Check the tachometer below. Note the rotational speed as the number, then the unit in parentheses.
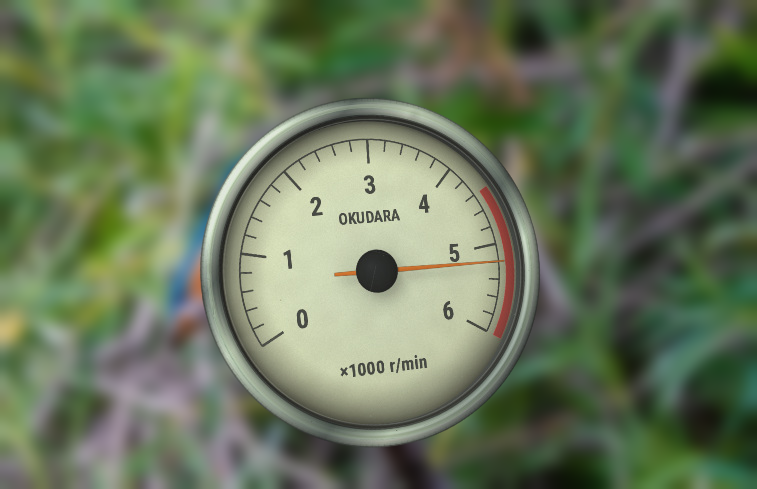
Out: 5200 (rpm)
